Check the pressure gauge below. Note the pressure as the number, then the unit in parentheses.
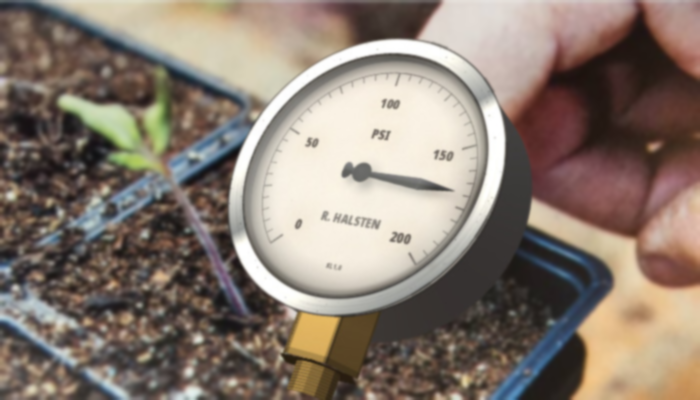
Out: 170 (psi)
